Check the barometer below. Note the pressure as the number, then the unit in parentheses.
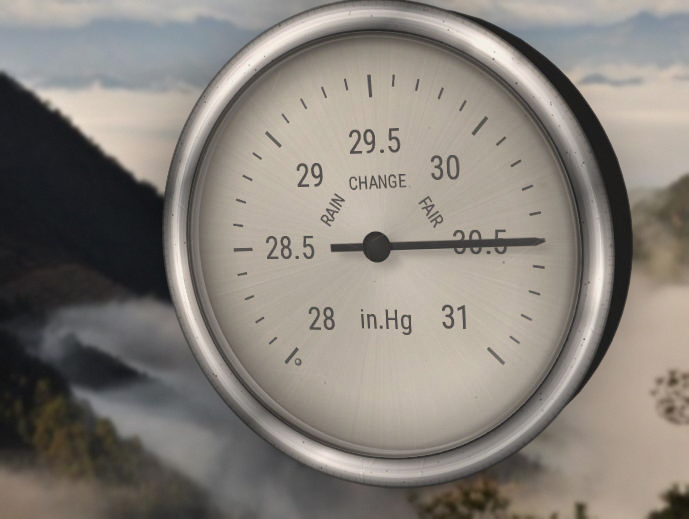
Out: 30.5 (inHg)
